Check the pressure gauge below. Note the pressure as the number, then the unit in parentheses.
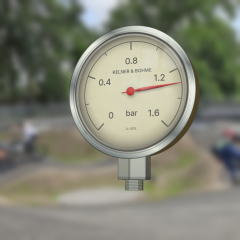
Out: 1.3 (bar)
